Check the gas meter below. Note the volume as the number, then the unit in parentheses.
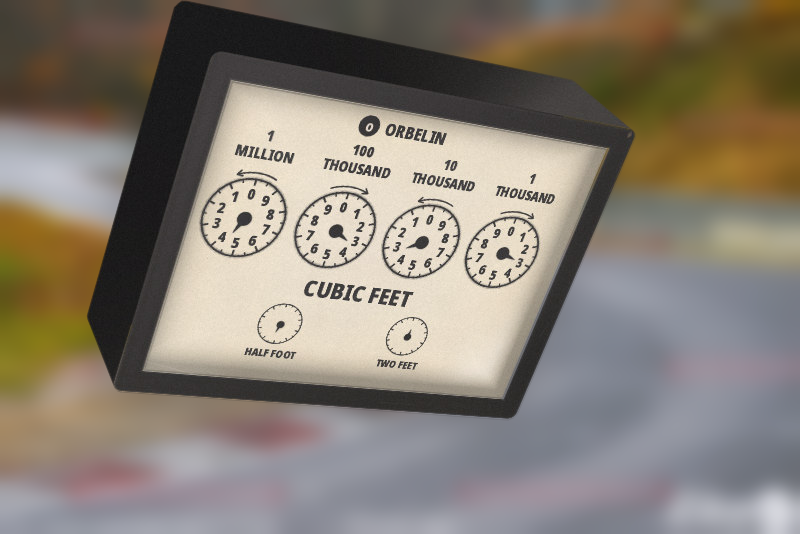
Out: 433300 (ft³)
